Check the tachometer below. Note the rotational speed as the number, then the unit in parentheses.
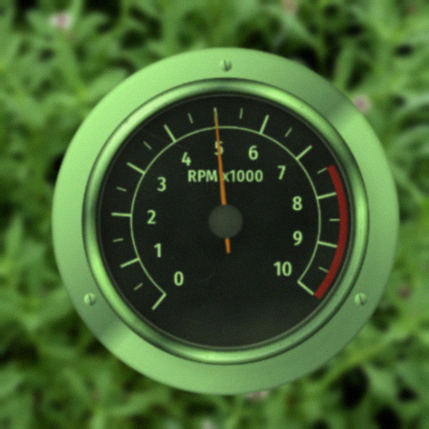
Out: 5000 (rpm)
